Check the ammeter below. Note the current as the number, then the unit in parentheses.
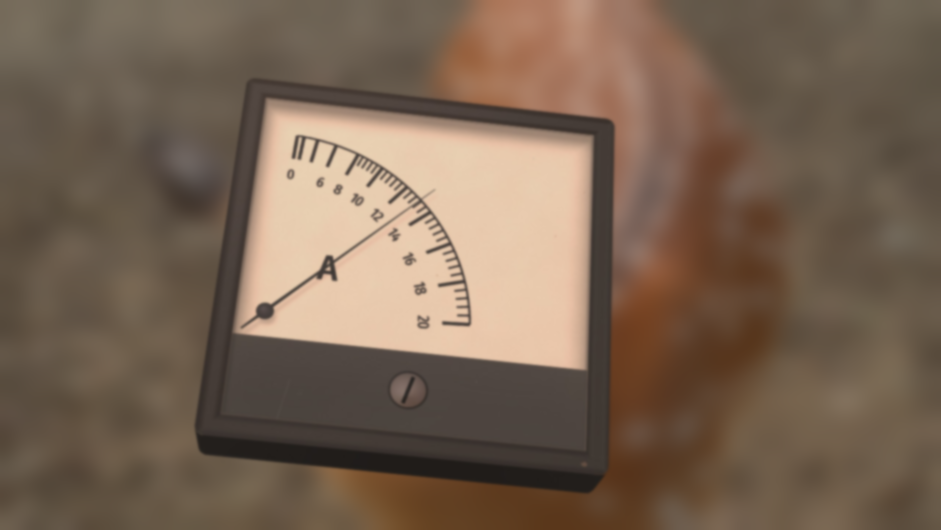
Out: 13.2 (A)
